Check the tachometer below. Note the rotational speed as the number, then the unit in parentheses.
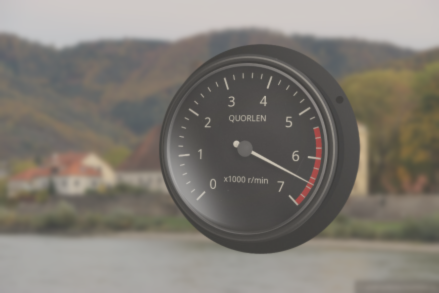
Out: 6500 (rpm)
